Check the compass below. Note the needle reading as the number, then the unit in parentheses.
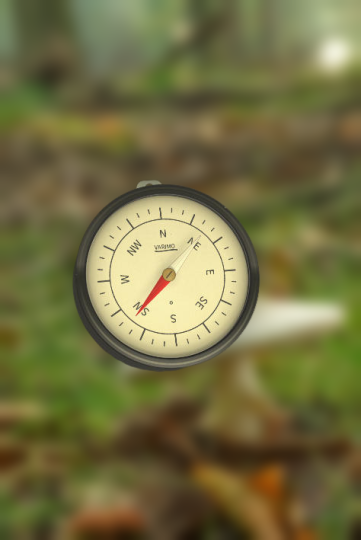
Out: 225 (°)
